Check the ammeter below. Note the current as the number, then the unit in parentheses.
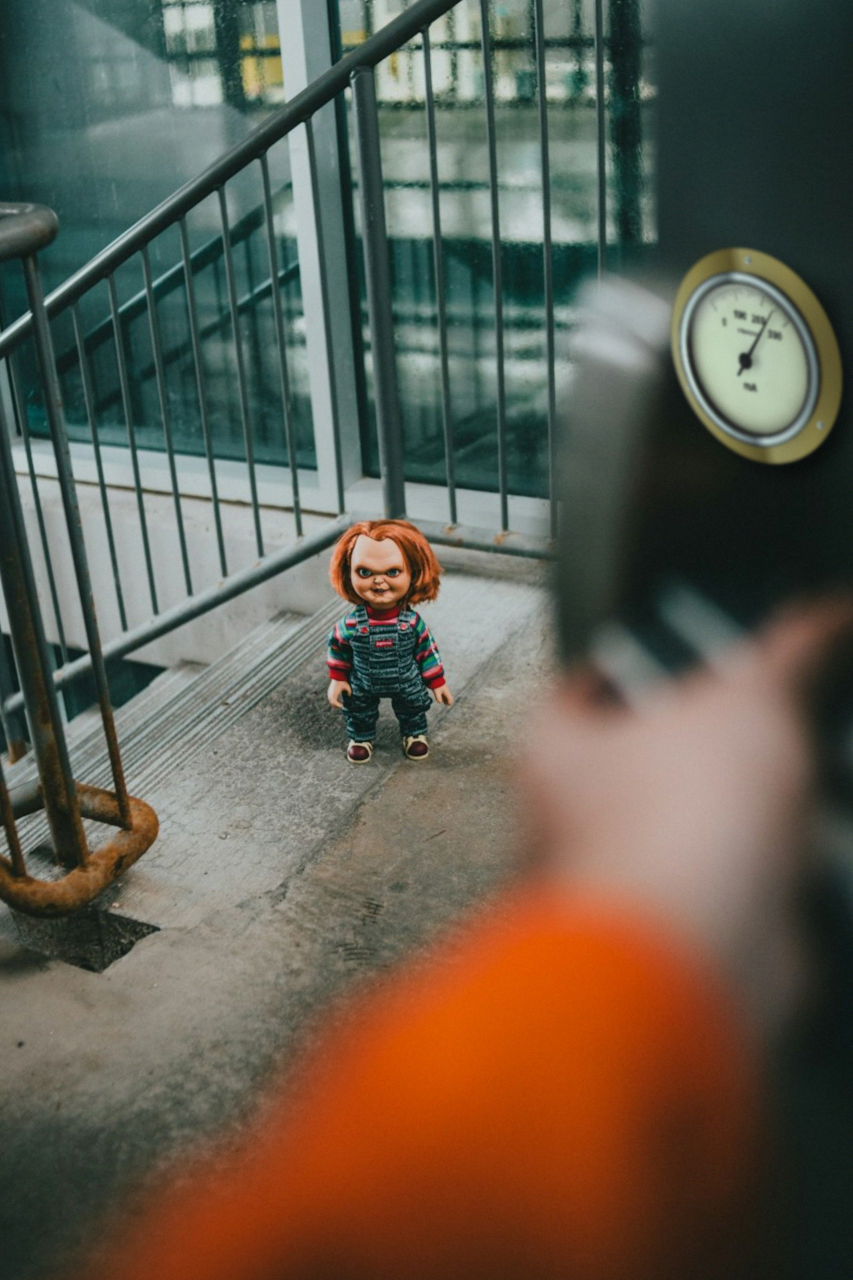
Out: 250 (mA)
